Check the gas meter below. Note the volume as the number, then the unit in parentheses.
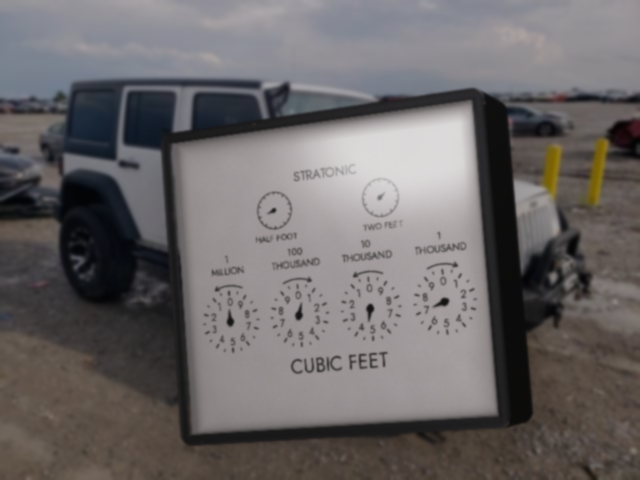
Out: 4700 (ft³)
